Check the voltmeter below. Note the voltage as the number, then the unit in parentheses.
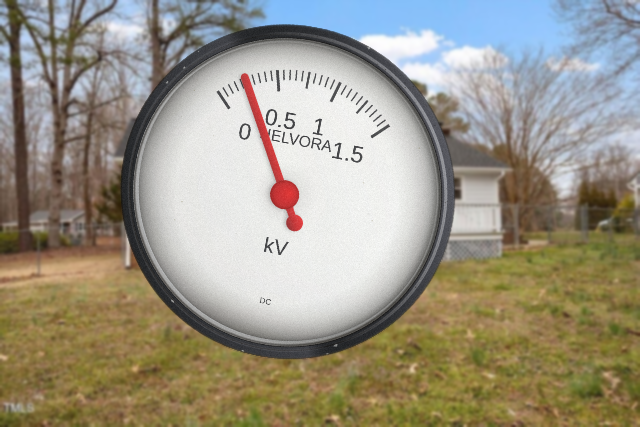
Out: 0.25 (kV)
